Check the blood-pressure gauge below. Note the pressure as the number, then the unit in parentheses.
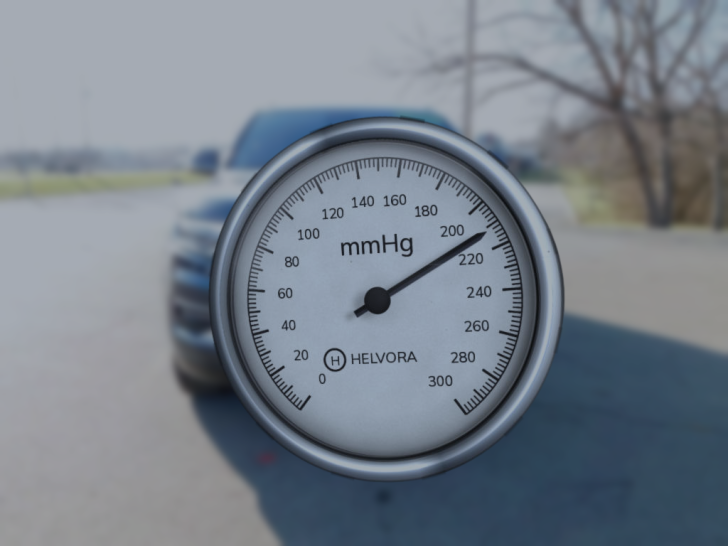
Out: 212 (mmHg)
